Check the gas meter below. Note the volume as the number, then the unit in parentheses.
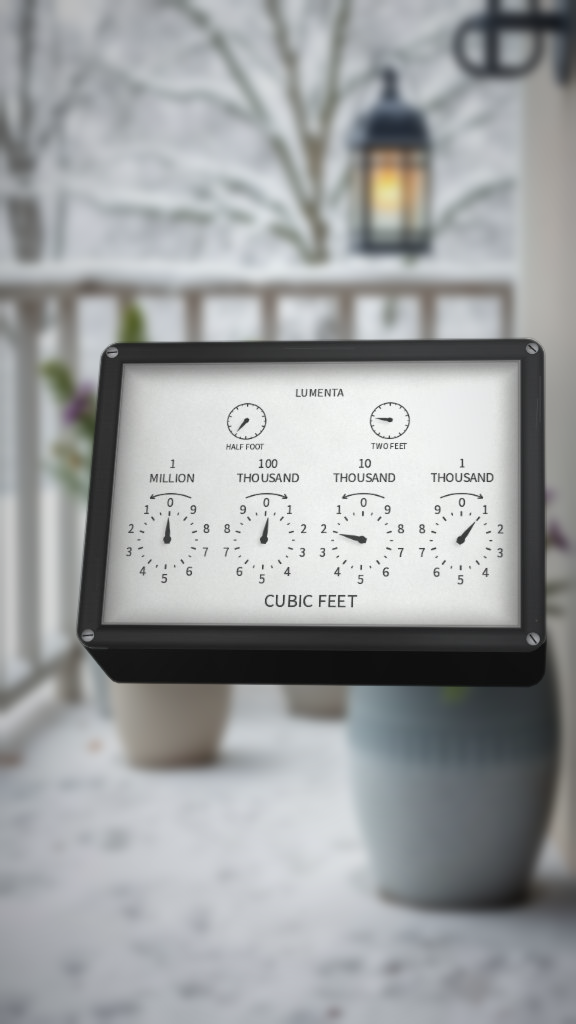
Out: 2100 (ft³)
